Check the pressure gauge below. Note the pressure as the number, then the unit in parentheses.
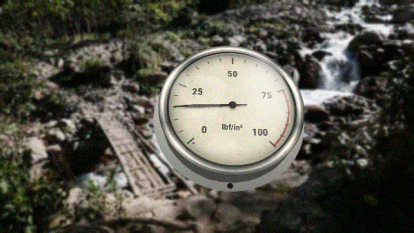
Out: 15 (psi)
